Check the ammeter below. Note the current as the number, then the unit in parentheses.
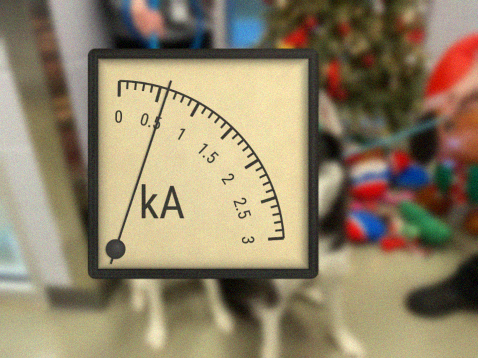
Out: 0.6 (kA)
